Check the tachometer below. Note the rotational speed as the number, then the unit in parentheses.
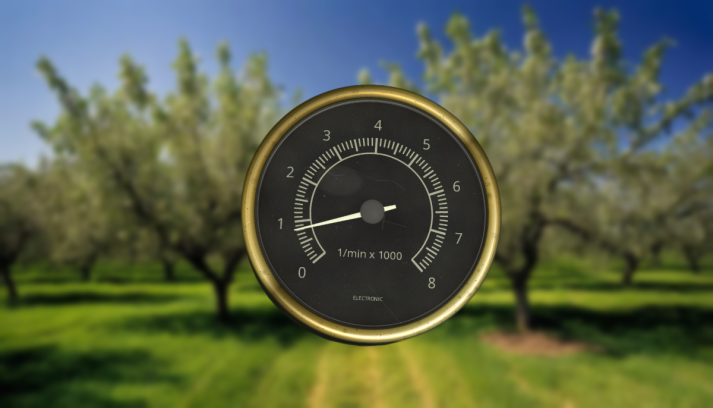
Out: 800 (rpm)
